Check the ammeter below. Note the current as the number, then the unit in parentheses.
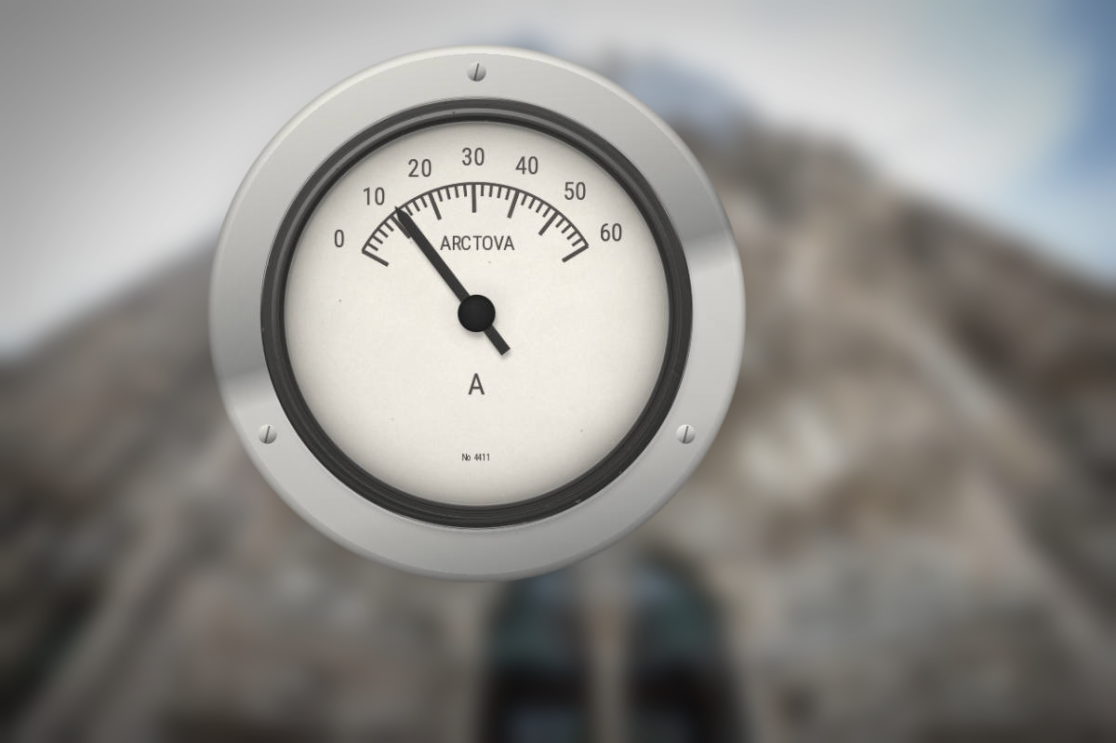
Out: 12 (A)
